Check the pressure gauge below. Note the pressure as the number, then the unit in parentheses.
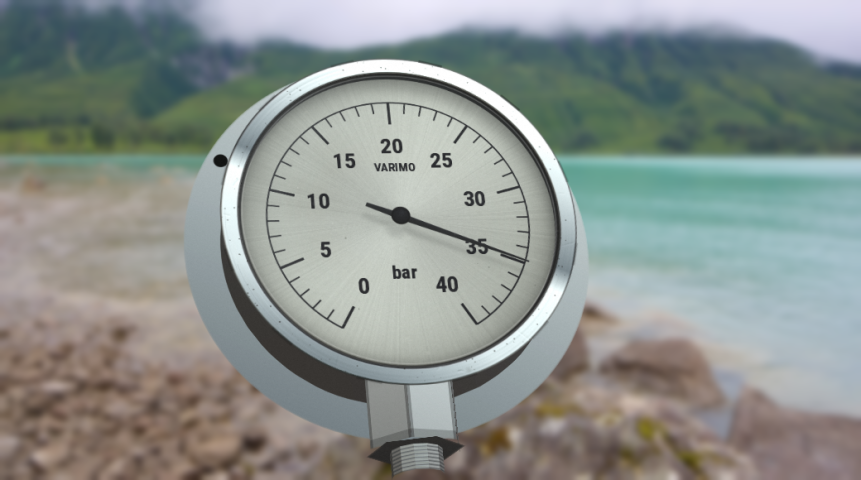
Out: 35 (bar)
